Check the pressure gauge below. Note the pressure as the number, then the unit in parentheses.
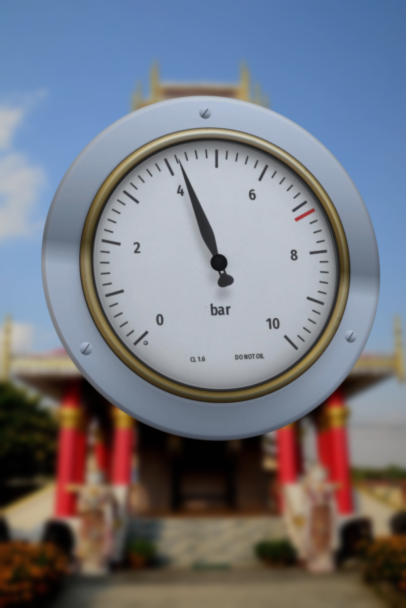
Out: 4.2 (bar)
